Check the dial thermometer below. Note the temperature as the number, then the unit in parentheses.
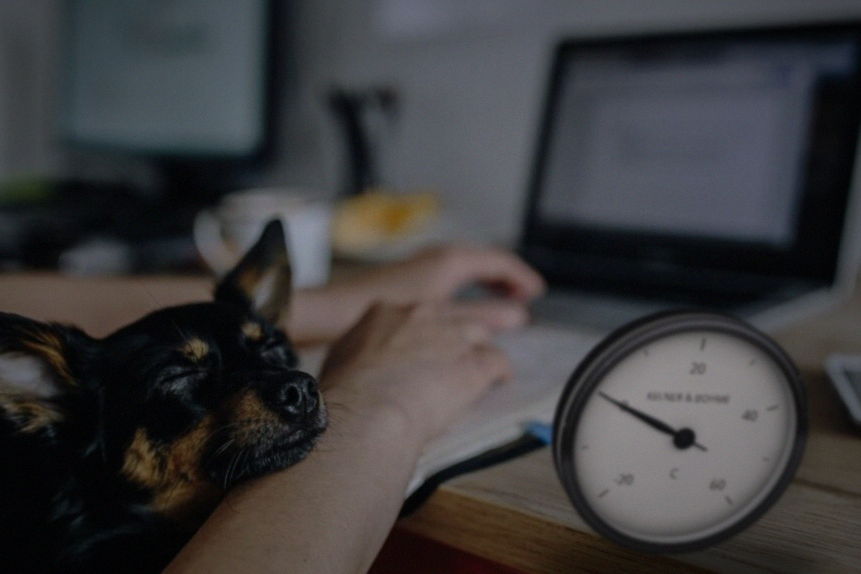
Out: 0 (°C)
